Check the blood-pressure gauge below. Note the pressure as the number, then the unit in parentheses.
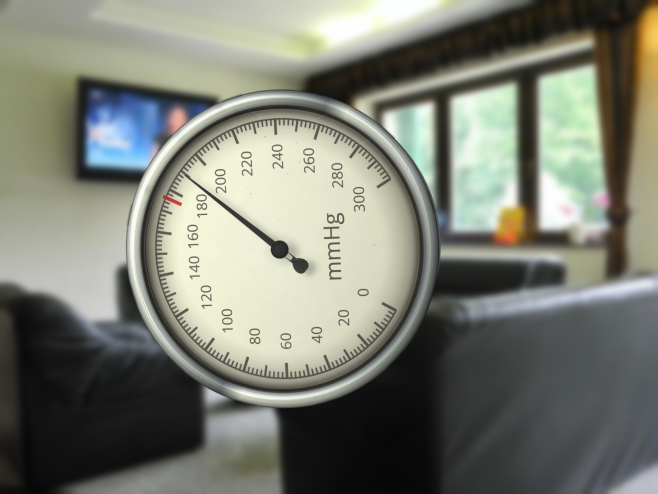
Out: 190 (mmHg)
